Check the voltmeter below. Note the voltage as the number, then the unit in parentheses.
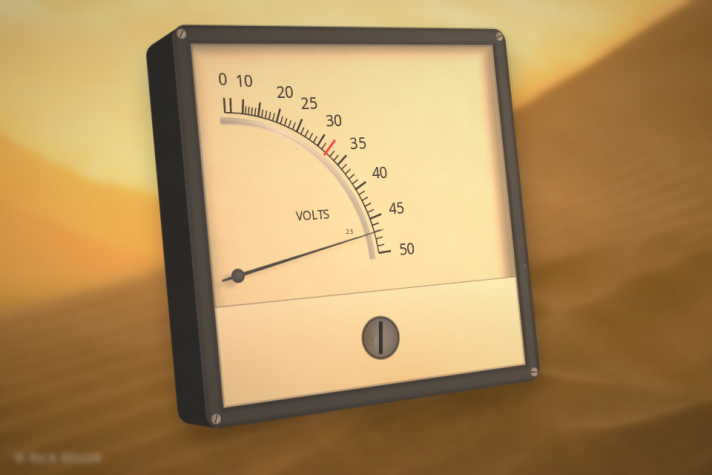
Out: 47 (V)
